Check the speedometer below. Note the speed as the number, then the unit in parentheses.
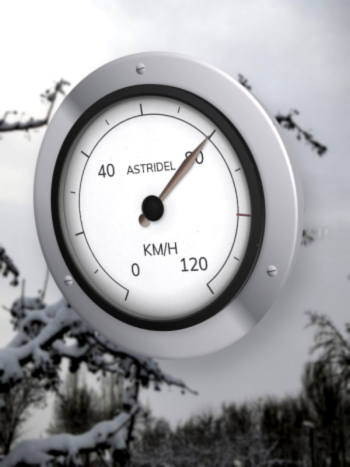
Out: 80 (km/h)
